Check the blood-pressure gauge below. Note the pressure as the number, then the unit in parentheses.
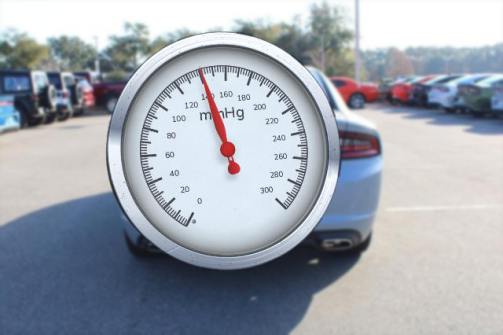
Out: 140 (mmHg)
